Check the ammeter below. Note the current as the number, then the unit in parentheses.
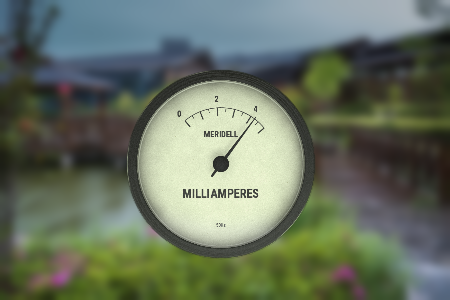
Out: 4.25 (mA)
